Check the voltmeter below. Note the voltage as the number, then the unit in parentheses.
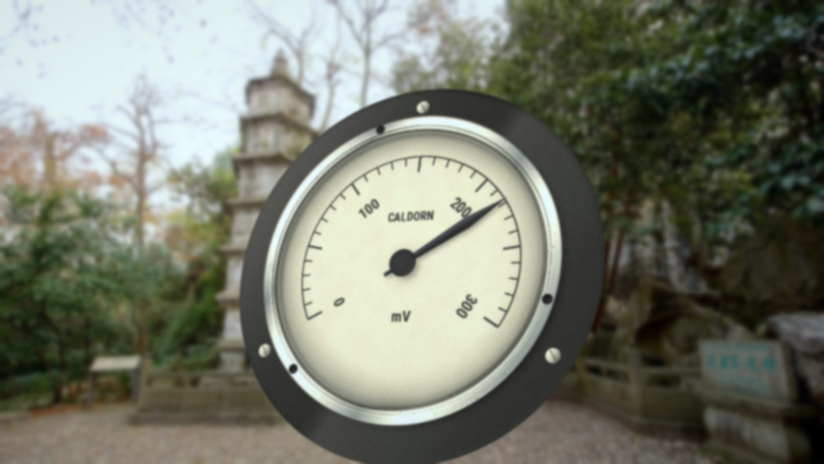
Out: 220 (mV)
